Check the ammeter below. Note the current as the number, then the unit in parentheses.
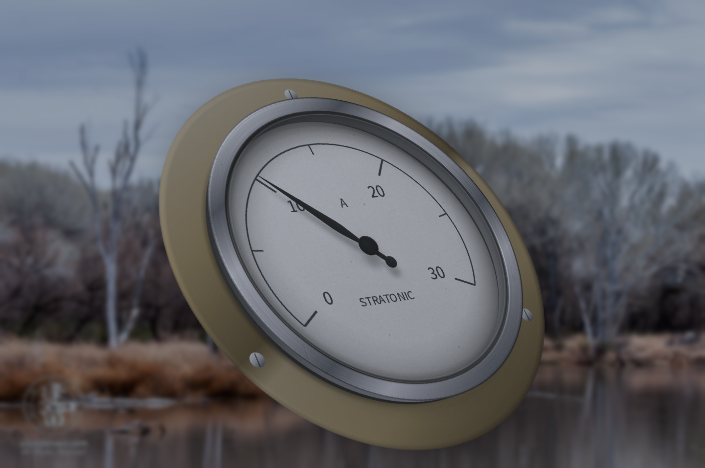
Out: 10 (A)
